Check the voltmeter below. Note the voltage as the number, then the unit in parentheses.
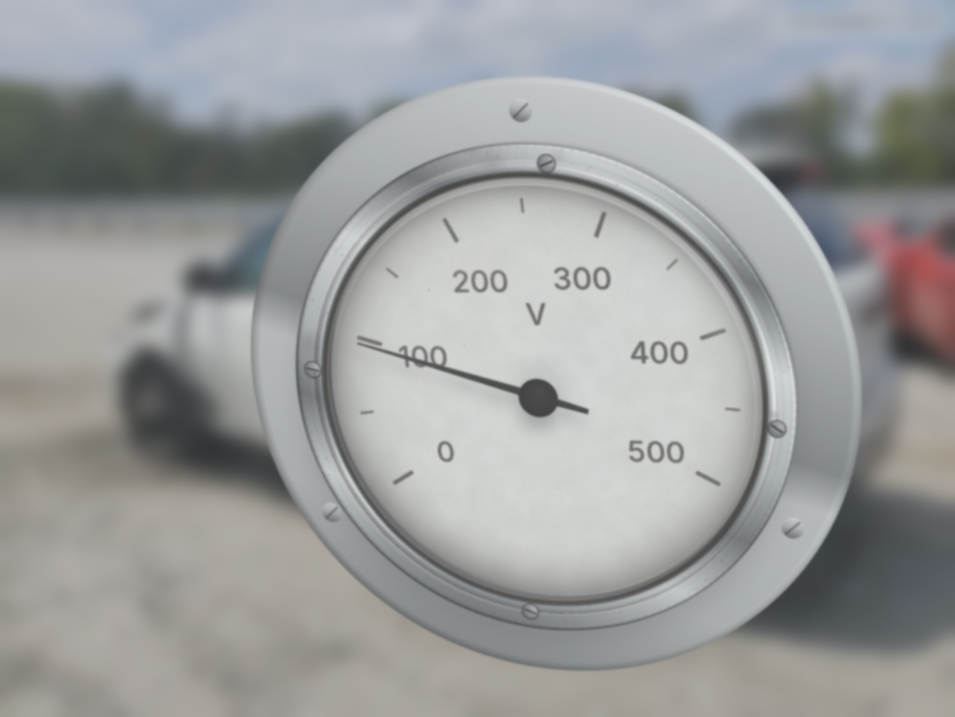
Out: 100 (V)
